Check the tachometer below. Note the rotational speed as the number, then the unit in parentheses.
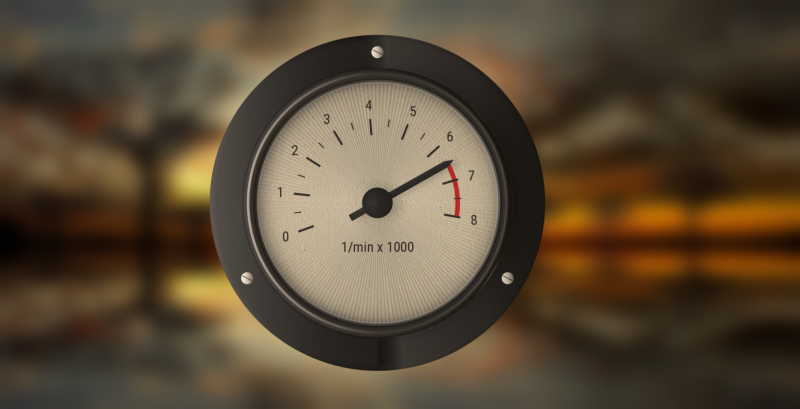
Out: 6500 (rpm)
